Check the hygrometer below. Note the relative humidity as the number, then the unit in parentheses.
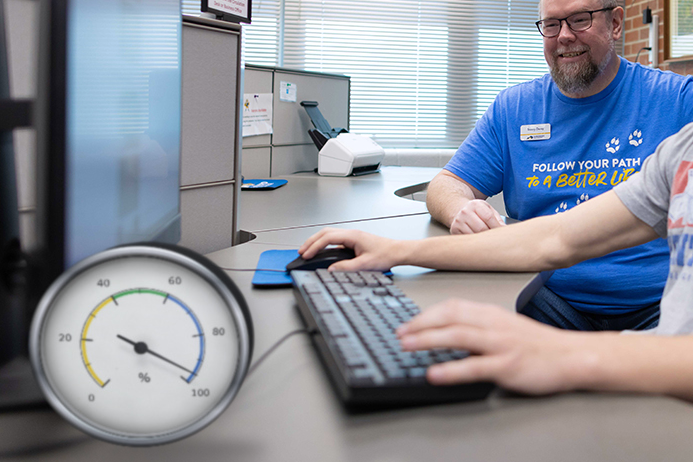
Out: 95 (%)
